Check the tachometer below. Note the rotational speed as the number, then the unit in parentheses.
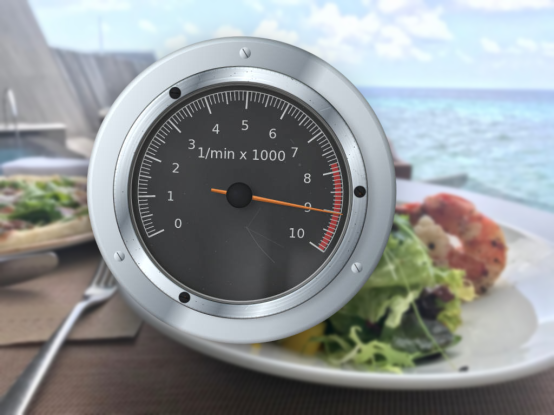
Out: 9000 (rpm)
